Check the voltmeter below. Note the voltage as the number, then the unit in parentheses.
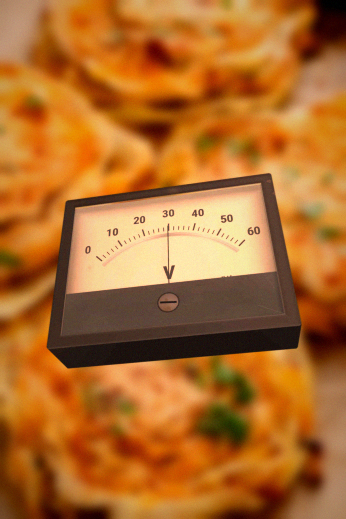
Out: 30 (V)
